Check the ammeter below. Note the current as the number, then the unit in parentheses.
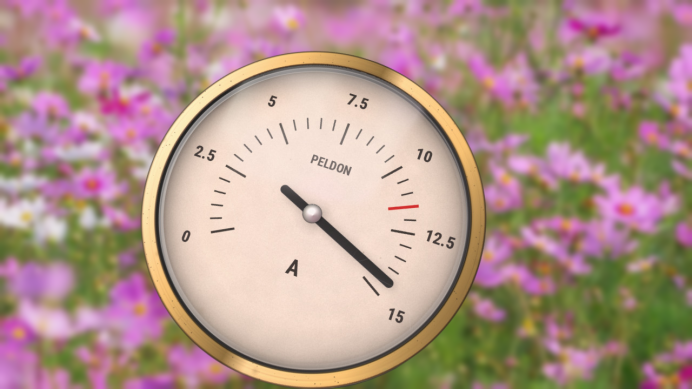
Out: 14.5 (A)
